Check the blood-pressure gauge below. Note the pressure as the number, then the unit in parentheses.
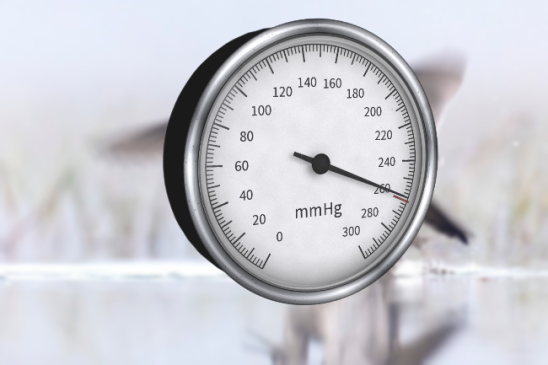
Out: 260 (mmHg)
